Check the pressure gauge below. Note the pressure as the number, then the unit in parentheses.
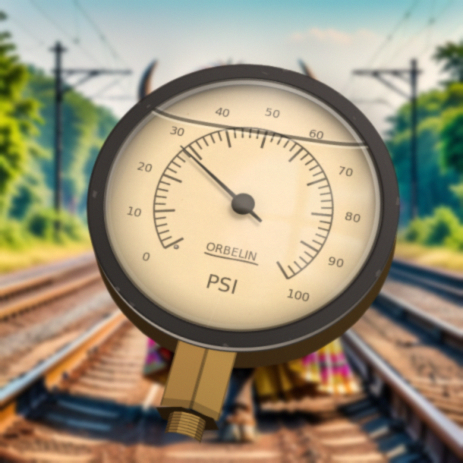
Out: 28 (psi)
